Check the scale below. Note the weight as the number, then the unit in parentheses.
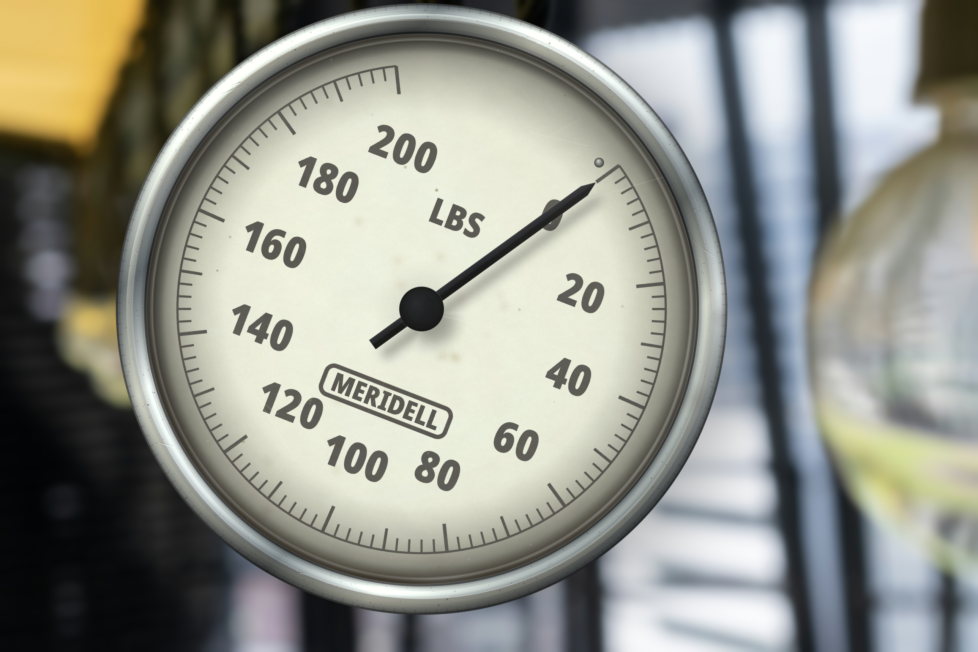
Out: 0 (lb)
